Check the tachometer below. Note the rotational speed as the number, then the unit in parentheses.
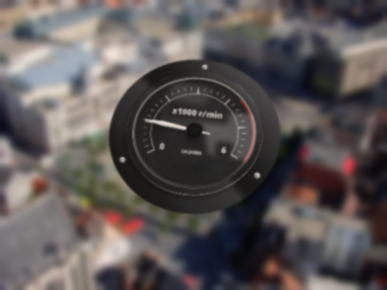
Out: 1000 (rpm)
